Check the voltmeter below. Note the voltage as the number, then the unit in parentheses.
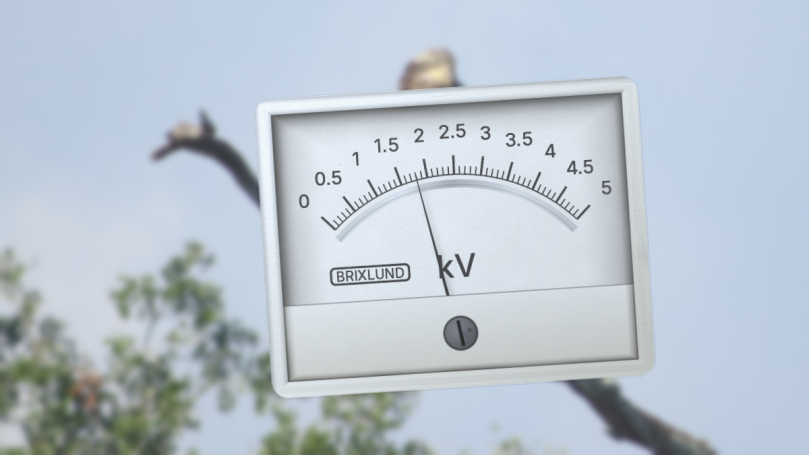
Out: 1.8 (kV)
